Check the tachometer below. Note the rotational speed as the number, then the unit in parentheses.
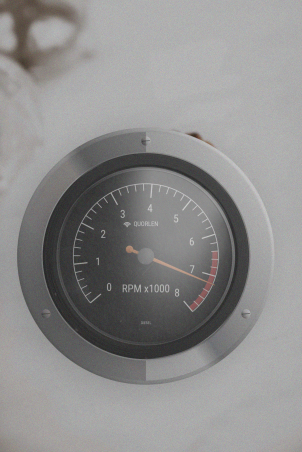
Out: 7200 (rpm)
